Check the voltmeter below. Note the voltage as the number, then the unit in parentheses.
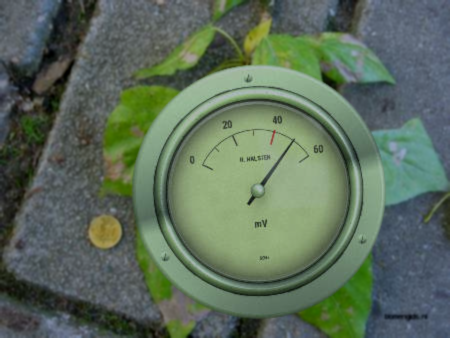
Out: 50 (mV)
